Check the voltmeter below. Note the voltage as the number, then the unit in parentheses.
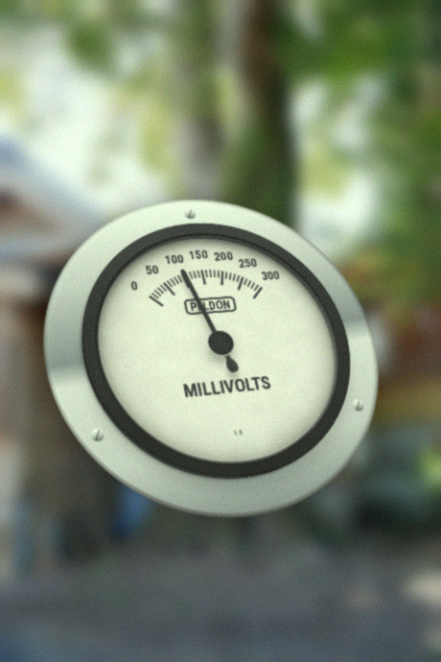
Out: 100 (mV)
